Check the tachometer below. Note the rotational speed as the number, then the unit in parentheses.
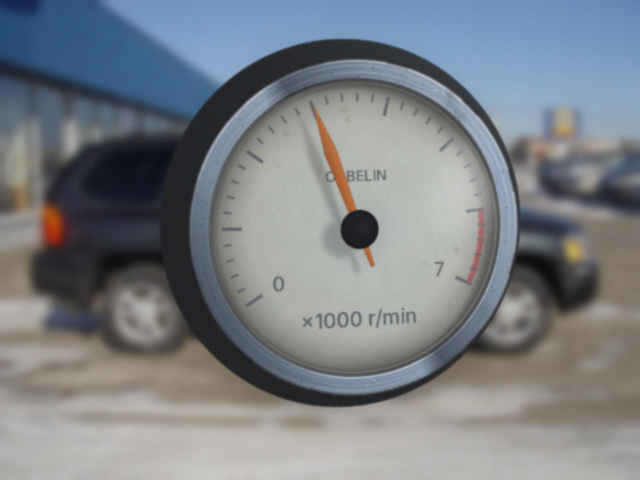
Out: 3000 (rpm)
